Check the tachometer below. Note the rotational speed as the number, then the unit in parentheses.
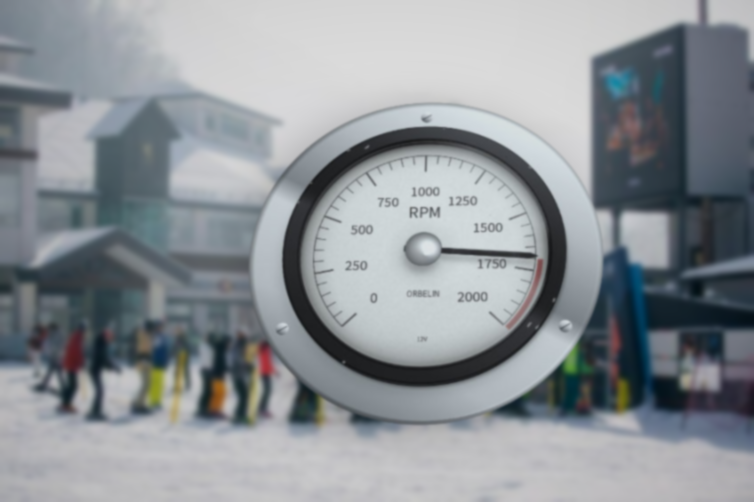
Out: 1700 (rpm)
